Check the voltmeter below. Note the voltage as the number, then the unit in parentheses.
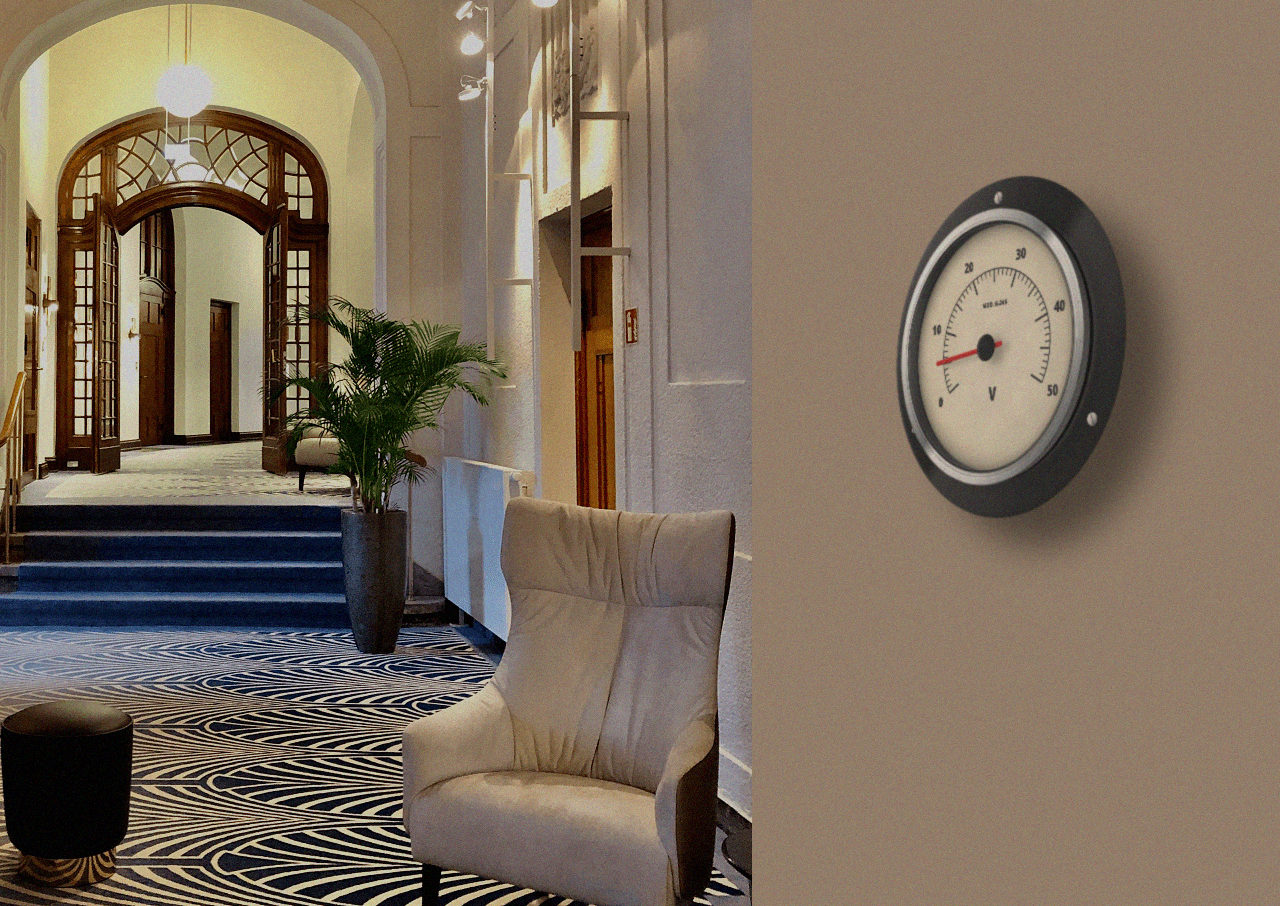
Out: 5 (V)
